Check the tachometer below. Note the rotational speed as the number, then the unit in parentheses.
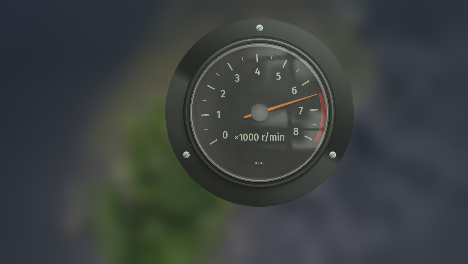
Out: 6500 (rpm)
